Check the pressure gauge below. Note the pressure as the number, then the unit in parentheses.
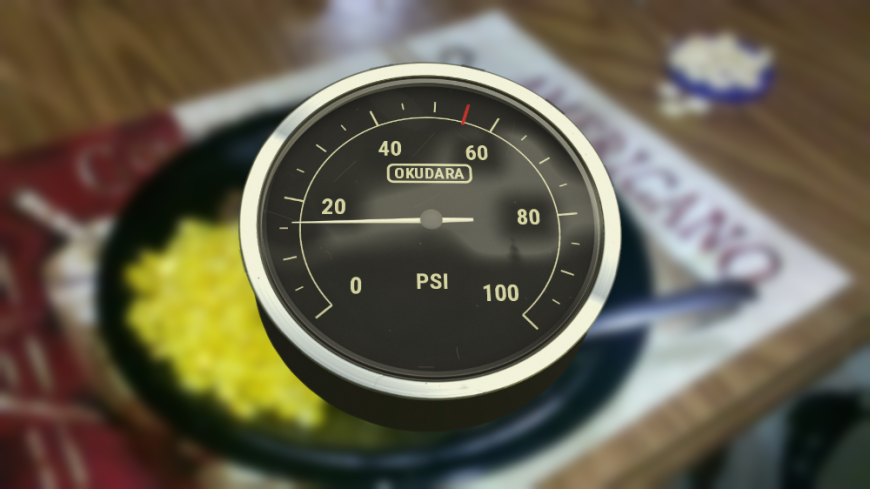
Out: 15 (psi)
